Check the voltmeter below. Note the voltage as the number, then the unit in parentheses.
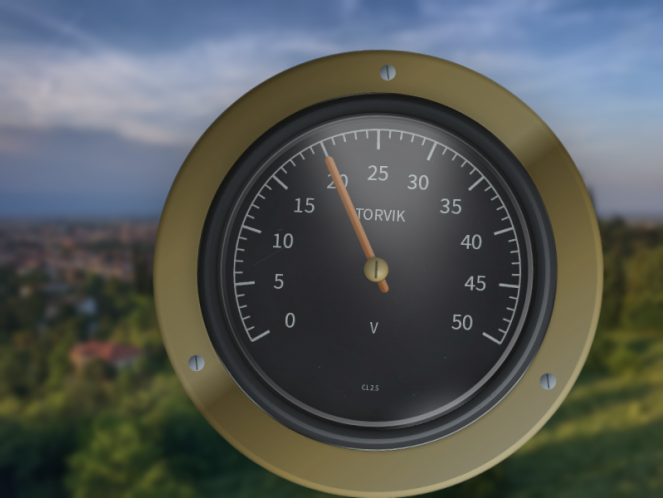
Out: 20 (V)
